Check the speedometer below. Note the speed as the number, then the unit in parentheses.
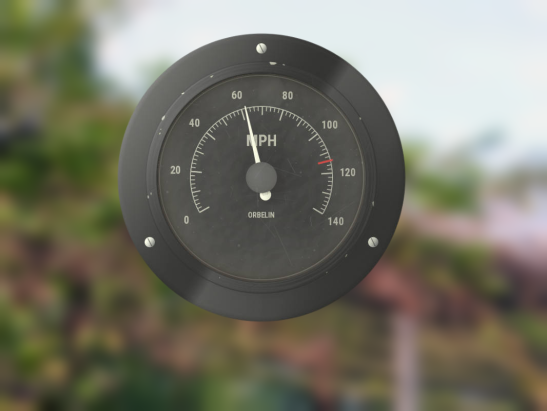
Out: 62 (mph)
